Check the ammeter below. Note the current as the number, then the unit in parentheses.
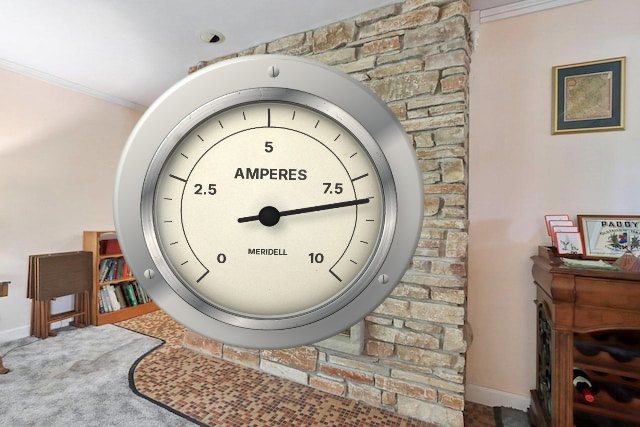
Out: 8 (A)
